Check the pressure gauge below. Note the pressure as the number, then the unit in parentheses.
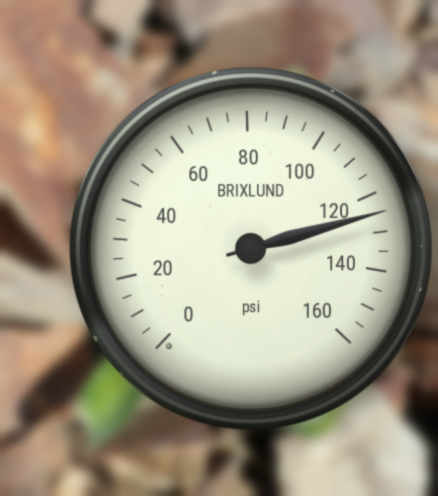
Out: 125 (psi)
